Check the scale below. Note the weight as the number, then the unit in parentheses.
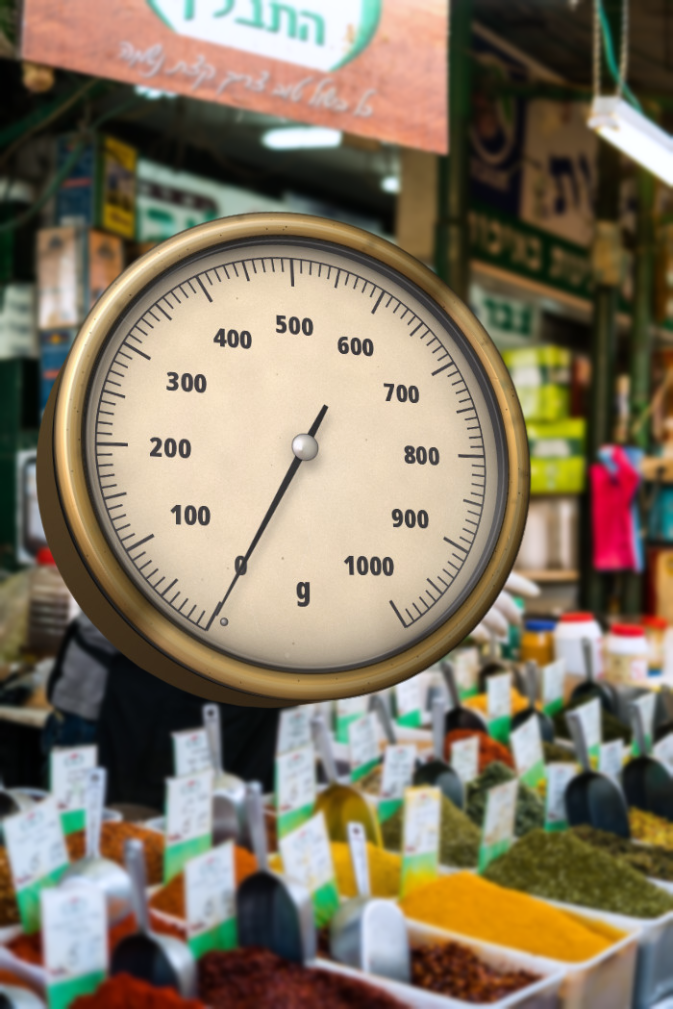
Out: 0 (g)
